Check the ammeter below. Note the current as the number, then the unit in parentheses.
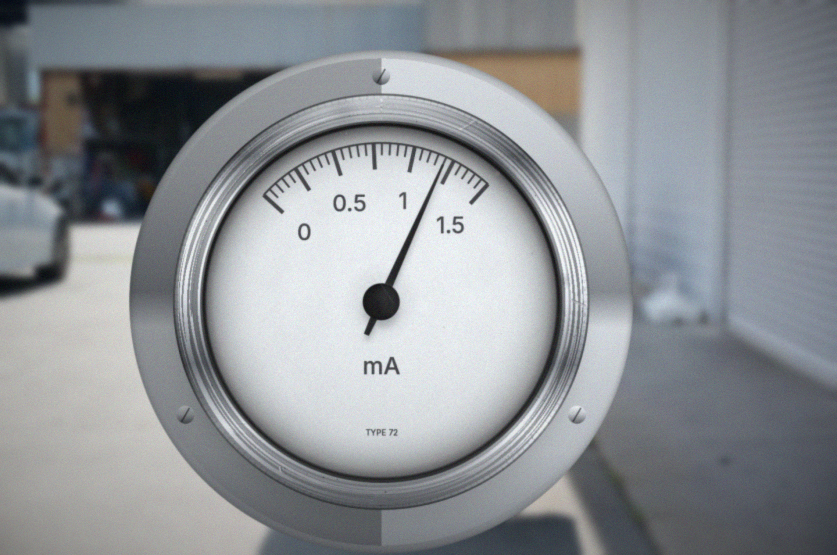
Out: 1.2 (mA)
